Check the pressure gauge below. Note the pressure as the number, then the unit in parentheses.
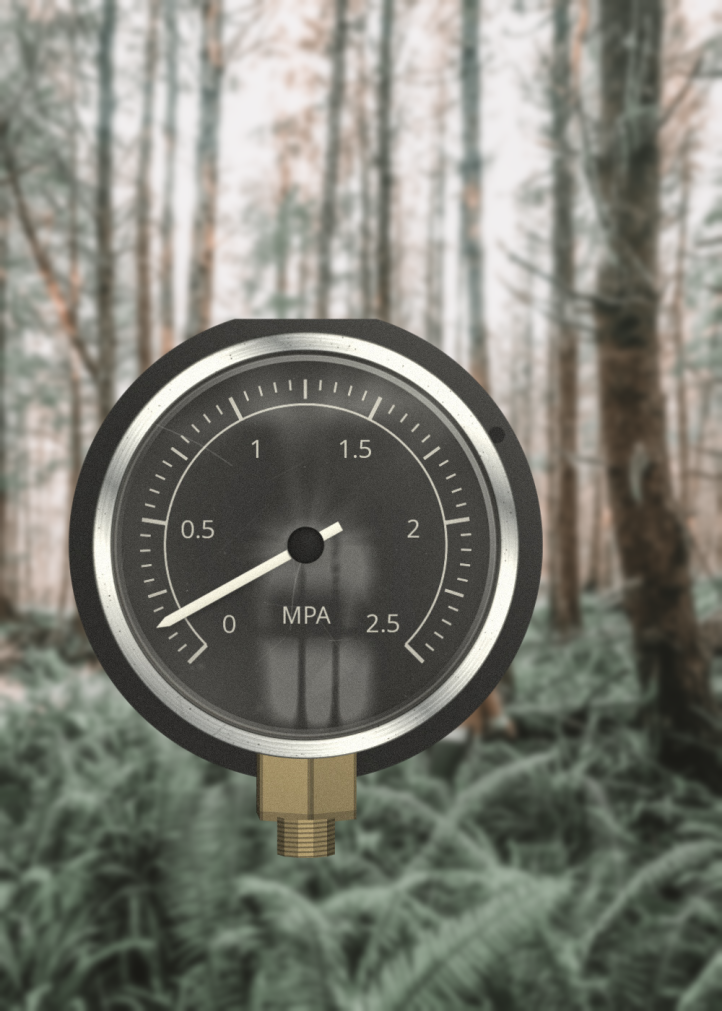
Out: 0.15 (MPa)
